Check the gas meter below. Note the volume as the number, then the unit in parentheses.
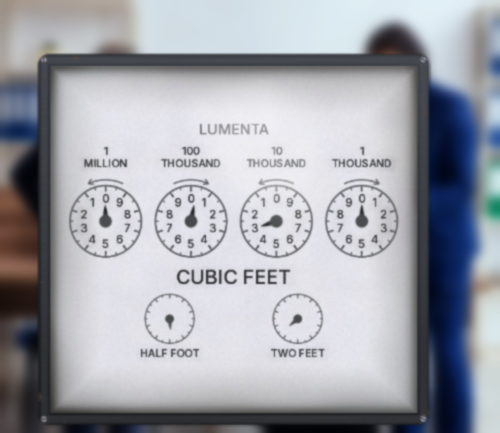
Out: 3000 (ft³)
